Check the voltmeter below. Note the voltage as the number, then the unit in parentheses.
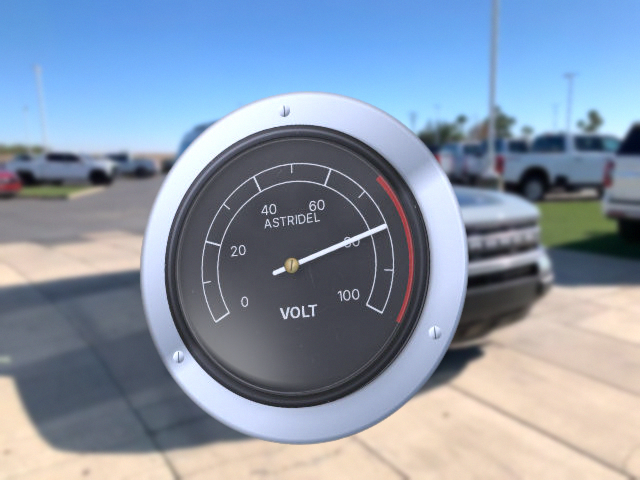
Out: 80 (V)
